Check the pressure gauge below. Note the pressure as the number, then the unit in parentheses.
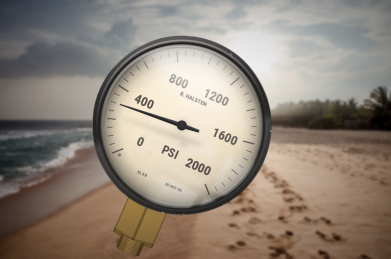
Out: 300 (psi)
